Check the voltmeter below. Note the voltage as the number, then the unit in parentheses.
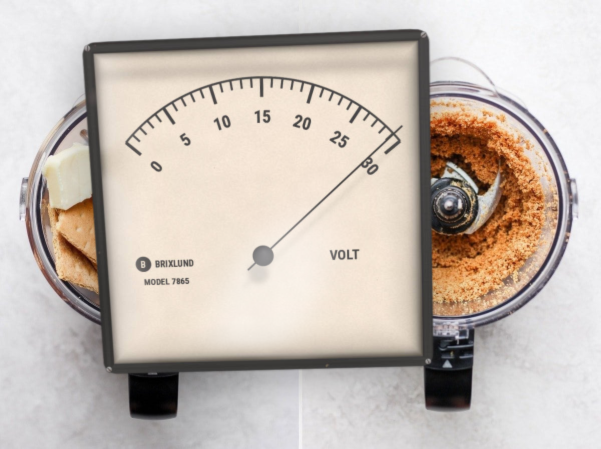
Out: 29 (V)
